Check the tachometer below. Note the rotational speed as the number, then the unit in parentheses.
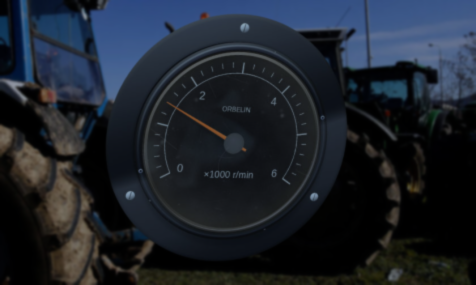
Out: 1400 (rpm)
